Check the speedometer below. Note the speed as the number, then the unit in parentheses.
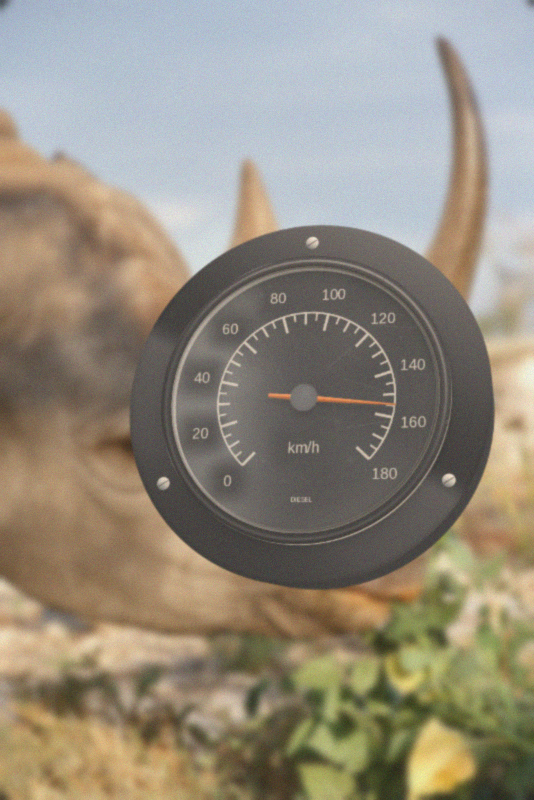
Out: 155 (km/h)
